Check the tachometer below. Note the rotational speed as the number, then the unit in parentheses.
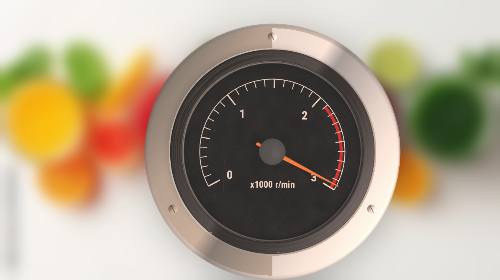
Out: 2950 (rpm)
